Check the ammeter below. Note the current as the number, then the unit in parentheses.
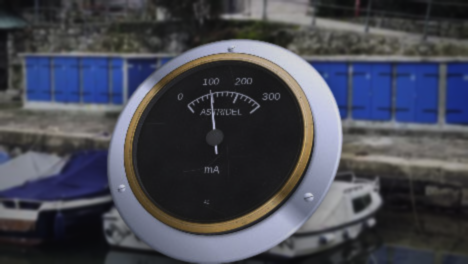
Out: 100 (mA)
